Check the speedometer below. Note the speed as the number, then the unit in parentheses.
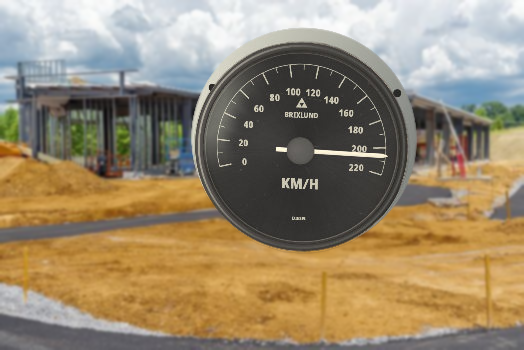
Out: 205 (km/h)
